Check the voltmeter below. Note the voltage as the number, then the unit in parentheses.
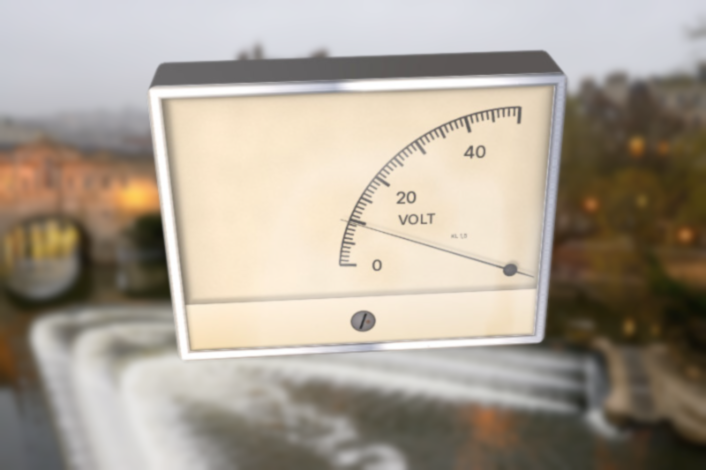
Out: 10 (V)
